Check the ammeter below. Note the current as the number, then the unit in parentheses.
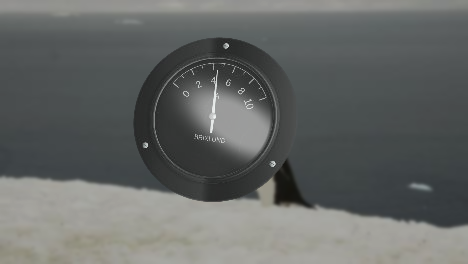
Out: 4.5 (A)
